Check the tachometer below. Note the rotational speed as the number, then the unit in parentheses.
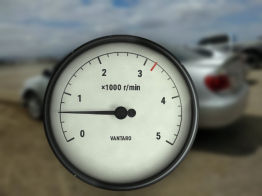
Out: 600 (rpm)
